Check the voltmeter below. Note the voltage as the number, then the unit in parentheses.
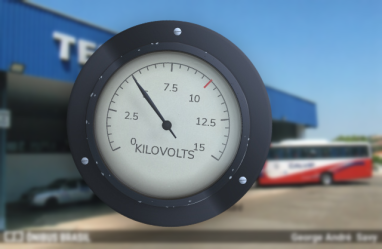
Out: 5 (kV)
